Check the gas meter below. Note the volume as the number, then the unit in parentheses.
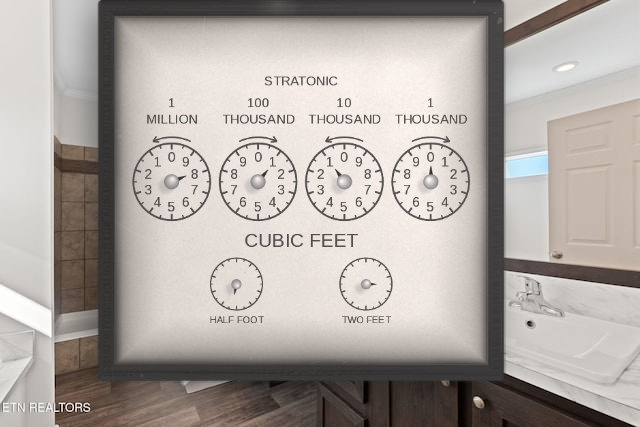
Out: 811000 (ft³)
